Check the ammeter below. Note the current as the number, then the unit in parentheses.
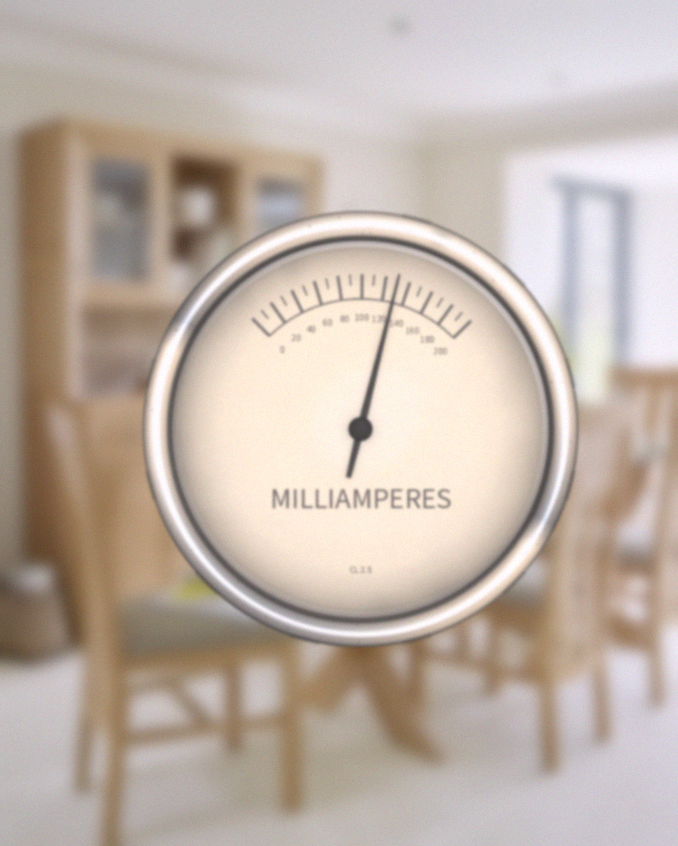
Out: 130 (mA)
